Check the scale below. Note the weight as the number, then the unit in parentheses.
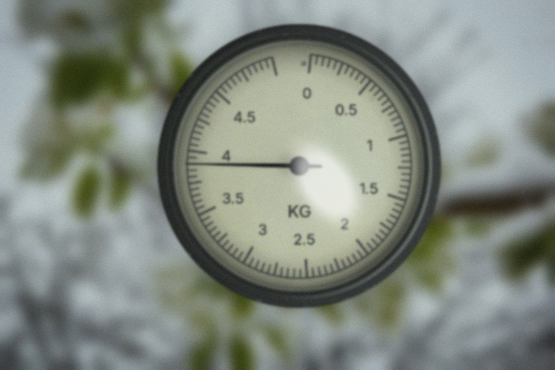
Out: 3.9 (kg)
